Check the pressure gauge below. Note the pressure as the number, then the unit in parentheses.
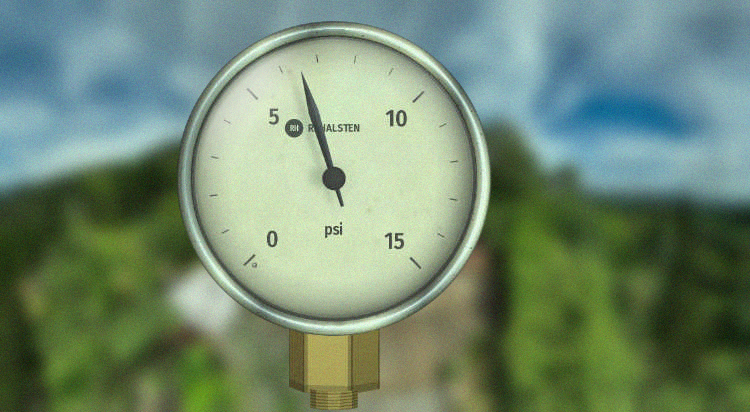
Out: 6.5 (psi)
